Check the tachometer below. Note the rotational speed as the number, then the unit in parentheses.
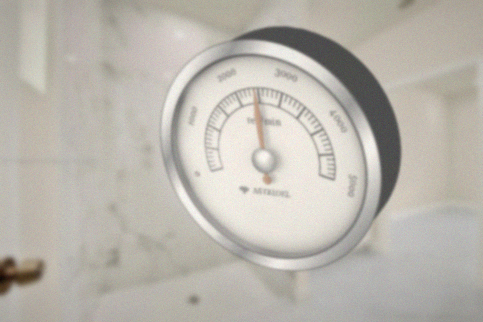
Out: 2500 (rpm)
